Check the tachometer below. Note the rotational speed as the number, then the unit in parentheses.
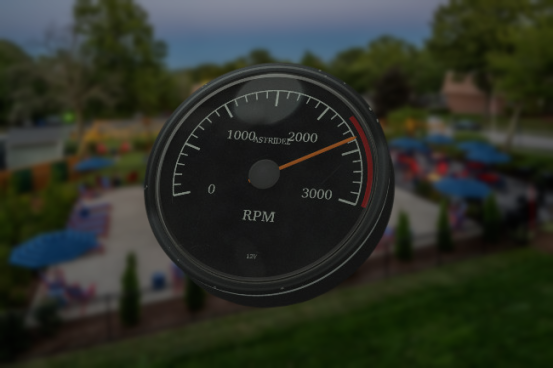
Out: 2400 (rpm)
